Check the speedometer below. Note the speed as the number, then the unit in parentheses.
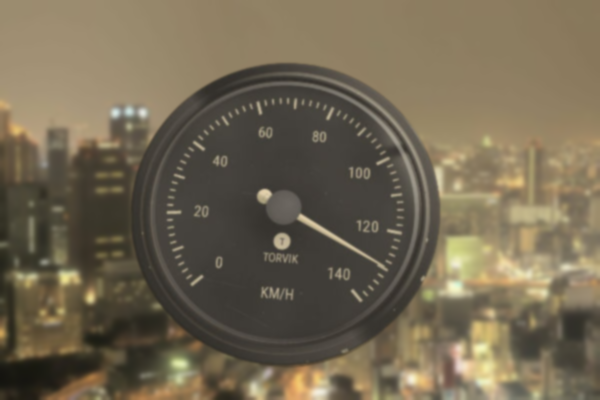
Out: 130 (km/h)
